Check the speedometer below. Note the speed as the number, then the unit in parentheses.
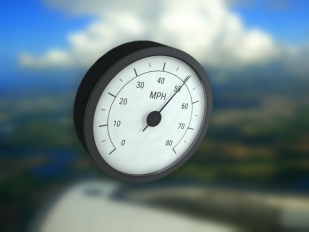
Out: 50 (mph)
